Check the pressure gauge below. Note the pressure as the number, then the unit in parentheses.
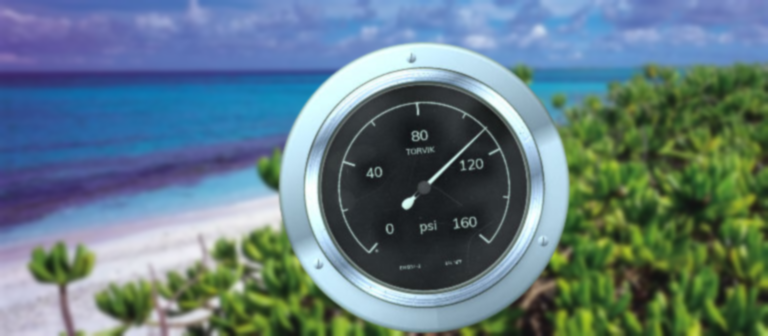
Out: 110 (psi)
